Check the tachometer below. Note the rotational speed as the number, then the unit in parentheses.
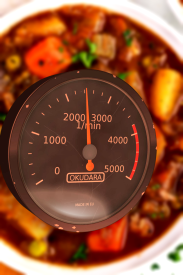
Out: 2400 (rpm)
